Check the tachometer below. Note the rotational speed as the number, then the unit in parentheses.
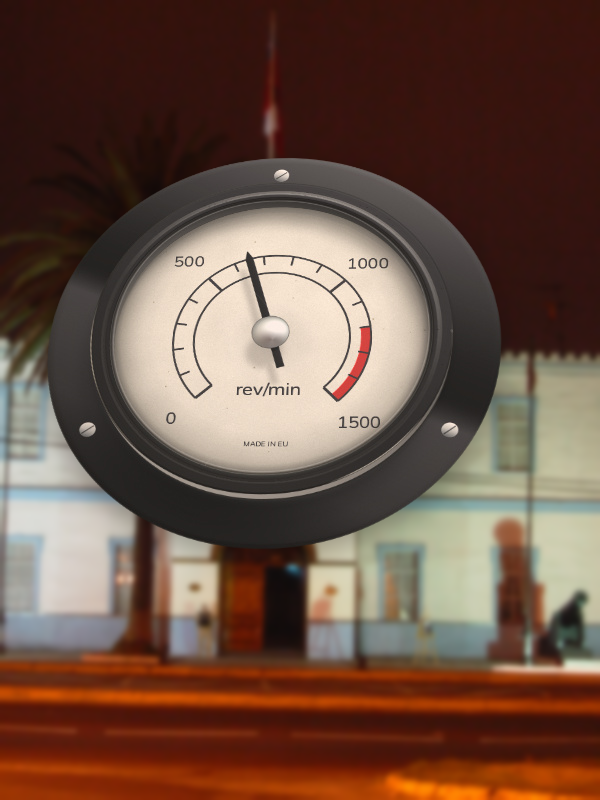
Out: 650 (rpm)
